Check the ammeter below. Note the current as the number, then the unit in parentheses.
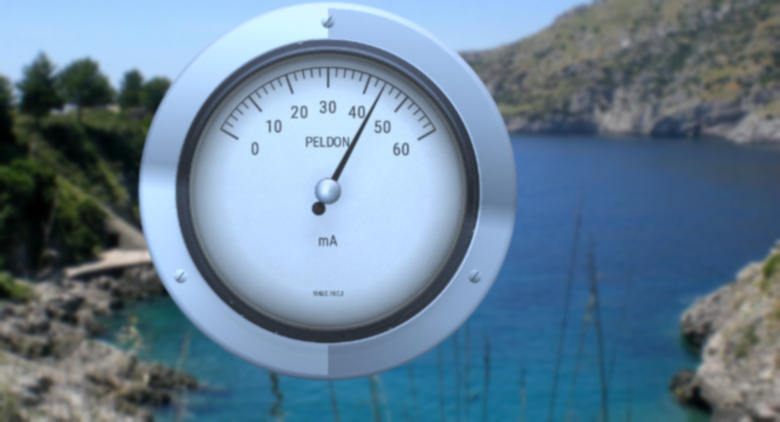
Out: 44 (mA)
